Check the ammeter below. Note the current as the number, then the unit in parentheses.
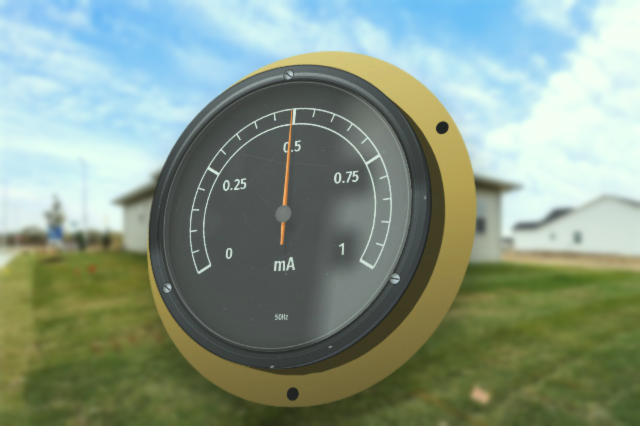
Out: 0.5 (mA)
